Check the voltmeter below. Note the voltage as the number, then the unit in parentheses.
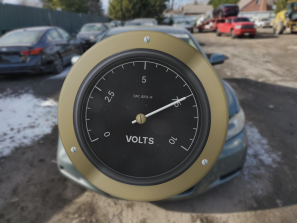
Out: 7.5 (V)
